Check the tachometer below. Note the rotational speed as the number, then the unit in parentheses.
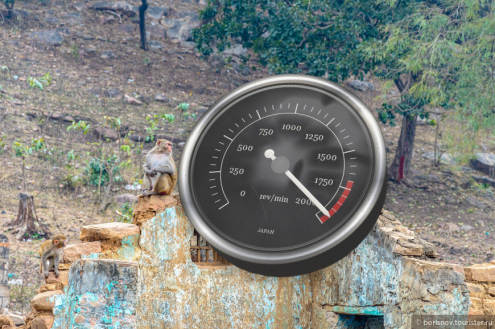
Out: 1950 (rpm)
